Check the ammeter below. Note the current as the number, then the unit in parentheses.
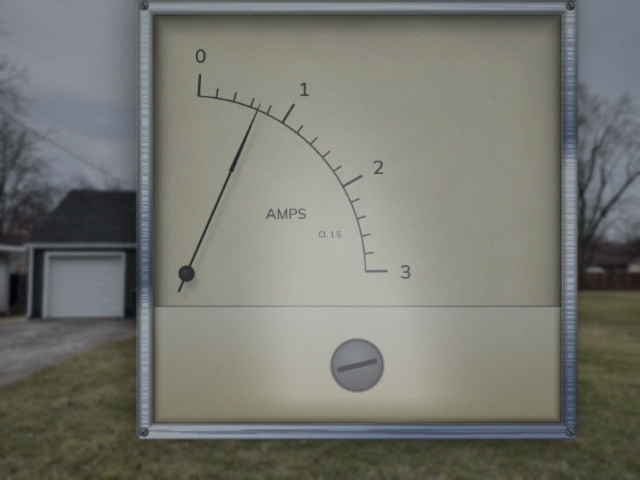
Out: 0.7 (A)
